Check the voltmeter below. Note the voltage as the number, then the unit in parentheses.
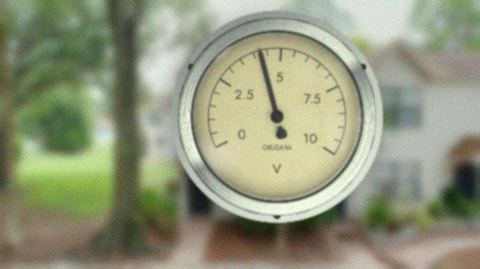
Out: 4.25 (V)
